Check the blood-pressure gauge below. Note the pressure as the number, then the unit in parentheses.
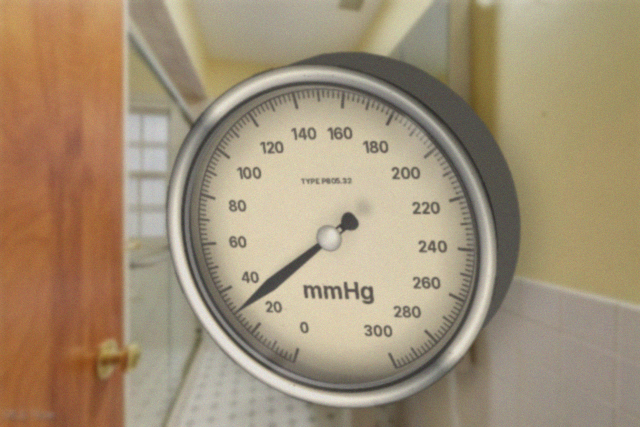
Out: 30 (mmHg)
